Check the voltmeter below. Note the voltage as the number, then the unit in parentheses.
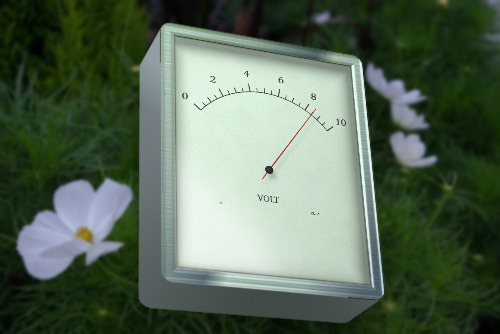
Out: 8.5 (V)
